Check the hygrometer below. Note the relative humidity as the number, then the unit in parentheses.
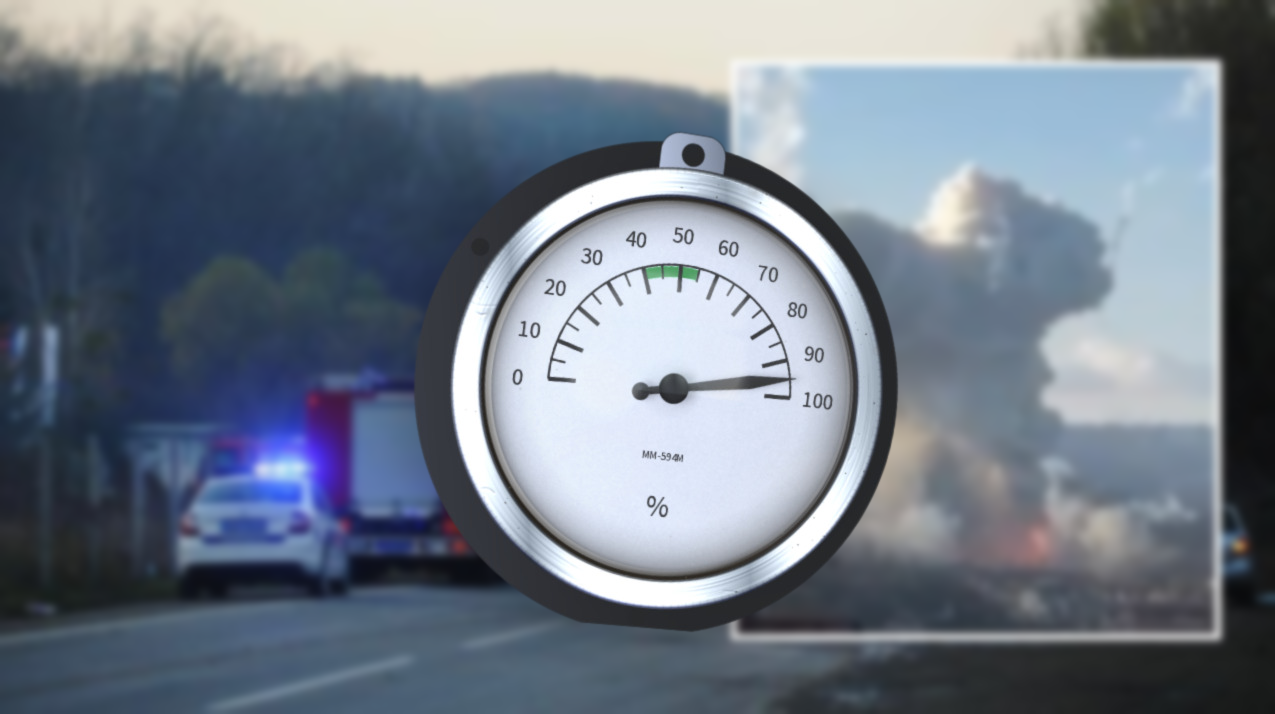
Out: 95 (%)
